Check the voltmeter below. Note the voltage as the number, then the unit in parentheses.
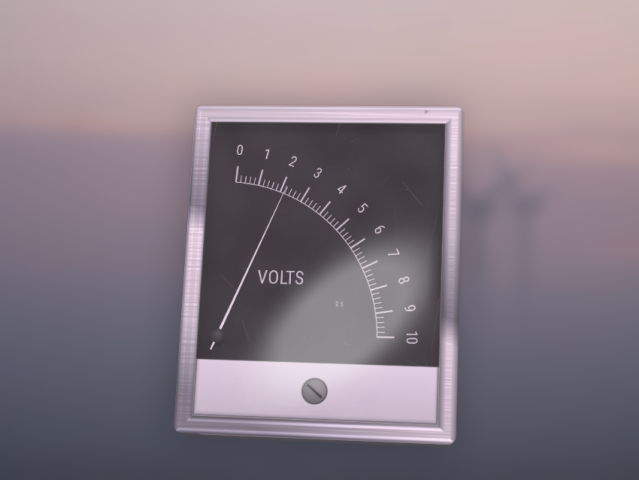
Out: 2.2 (V)
